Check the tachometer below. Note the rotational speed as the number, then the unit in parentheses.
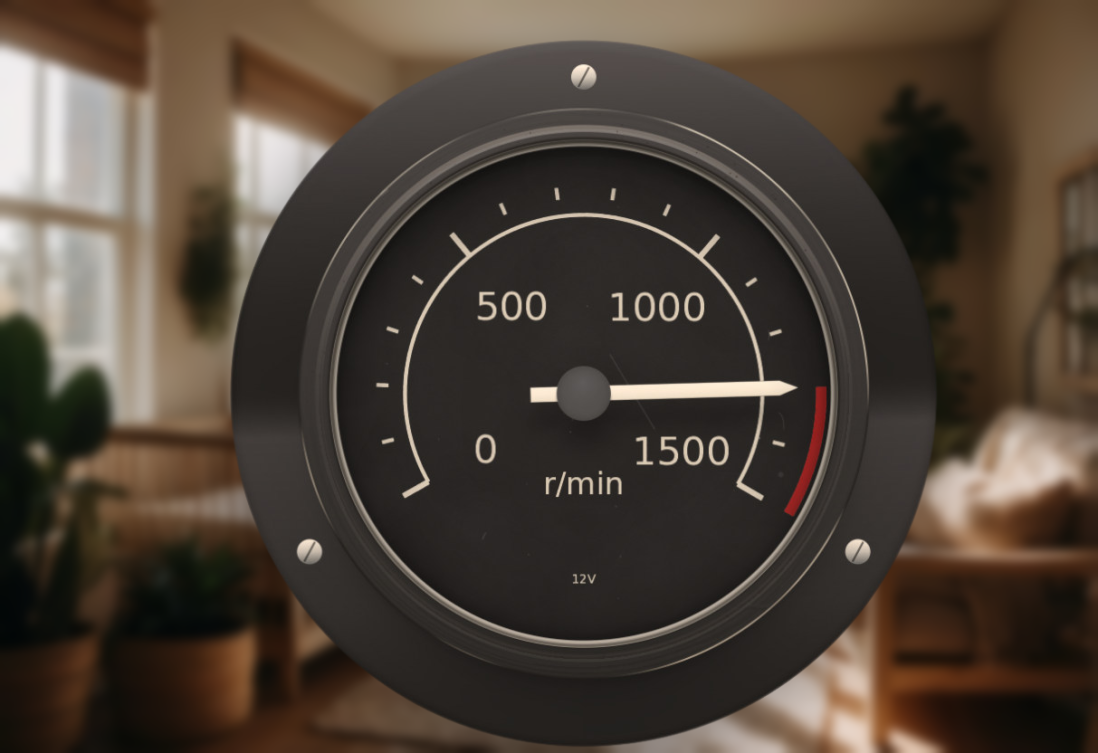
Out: 1300 (rpm)
